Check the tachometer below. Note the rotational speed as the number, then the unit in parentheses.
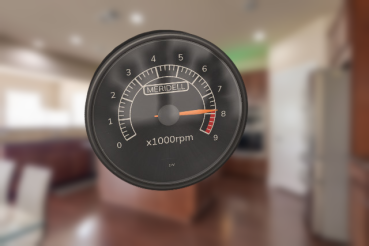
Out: 7800 (rpm)
